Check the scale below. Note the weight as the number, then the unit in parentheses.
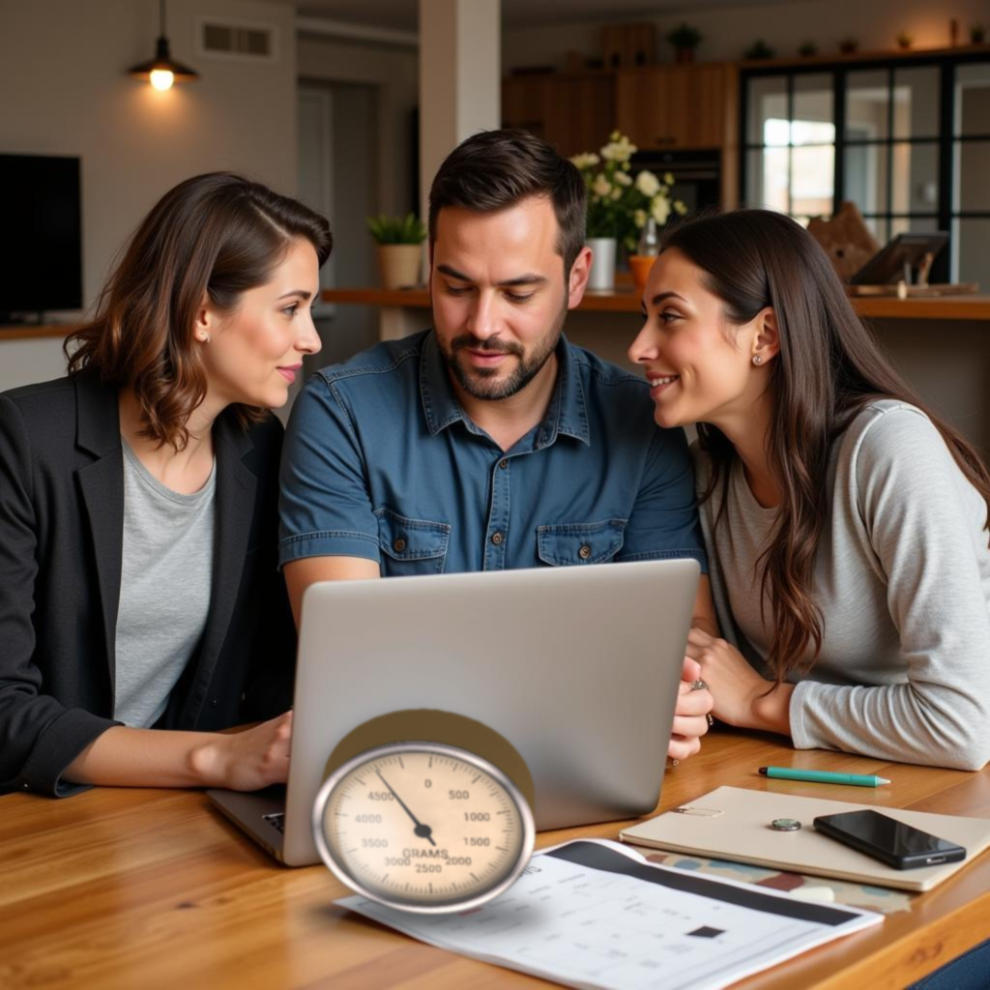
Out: 4750 (g)
